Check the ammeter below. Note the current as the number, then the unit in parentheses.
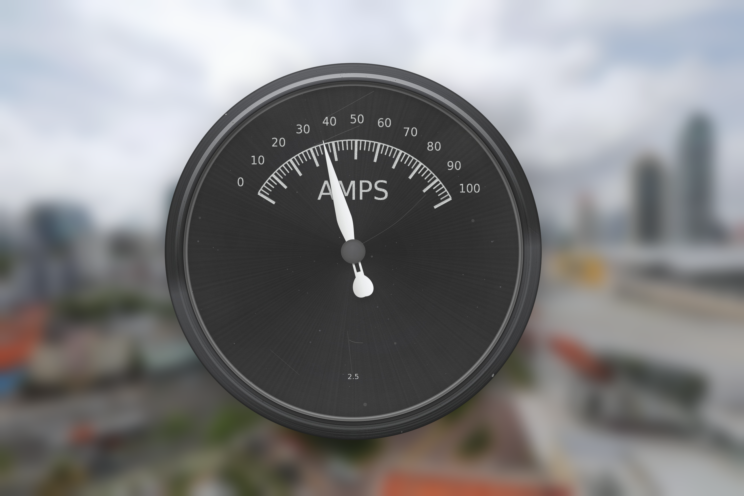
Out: 36 (A)
